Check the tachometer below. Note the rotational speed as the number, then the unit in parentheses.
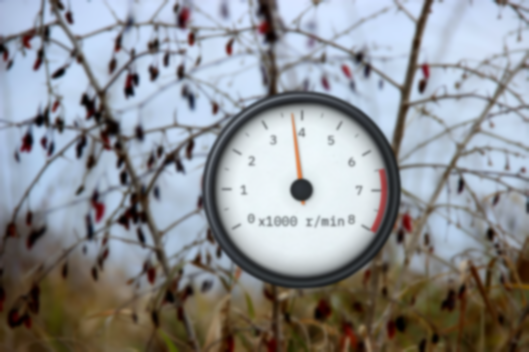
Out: 3750 (rpm)
